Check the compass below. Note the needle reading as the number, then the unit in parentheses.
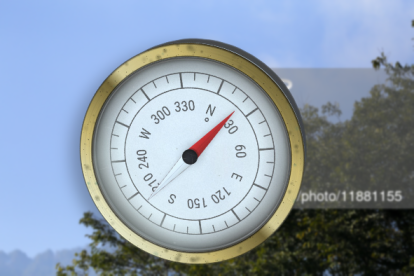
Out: 20 (°)
